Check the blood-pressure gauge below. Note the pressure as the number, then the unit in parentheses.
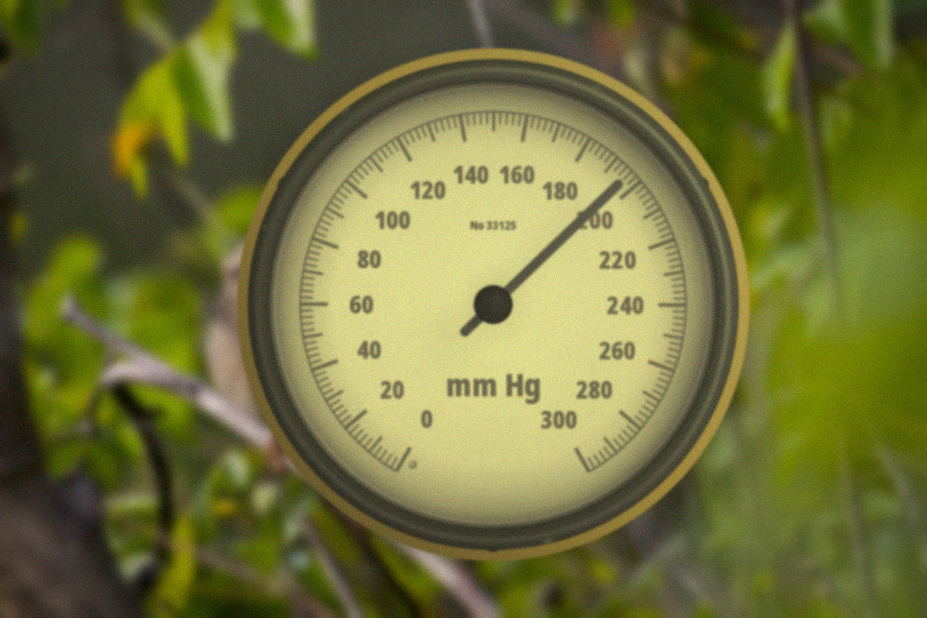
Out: 196 (mmHg)
